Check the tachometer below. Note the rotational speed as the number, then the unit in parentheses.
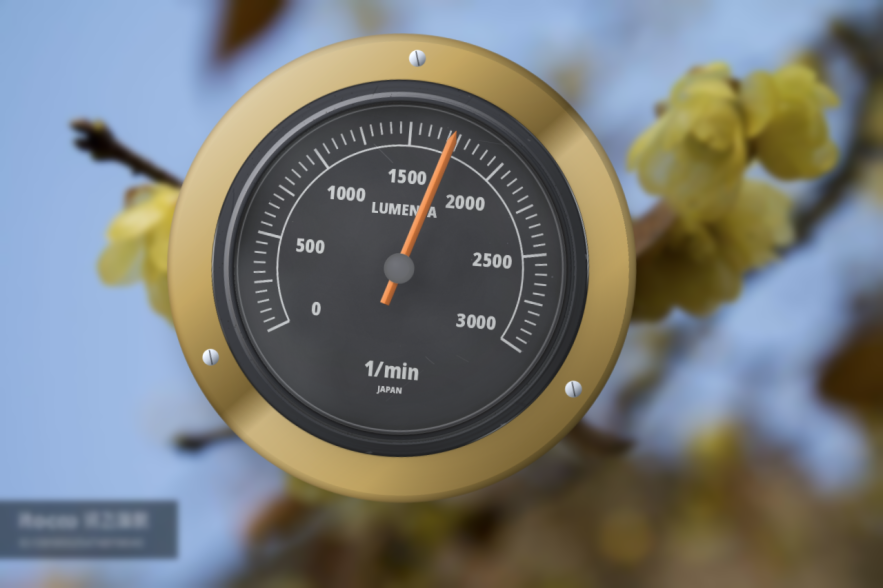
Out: 1725 (rpm)
